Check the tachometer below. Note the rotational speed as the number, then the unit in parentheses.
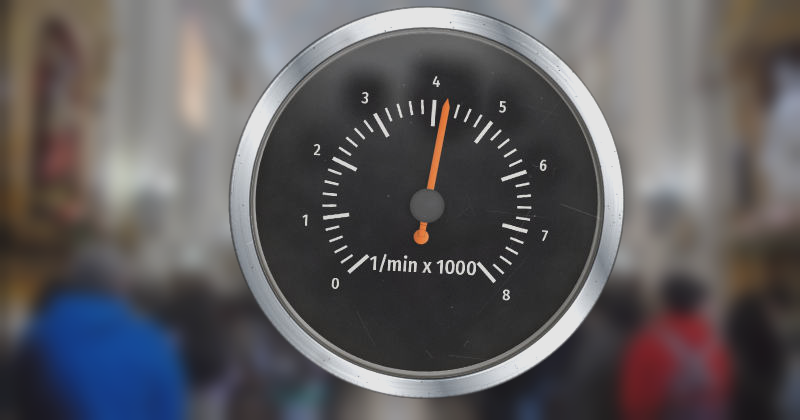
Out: 4200 (rpm)
